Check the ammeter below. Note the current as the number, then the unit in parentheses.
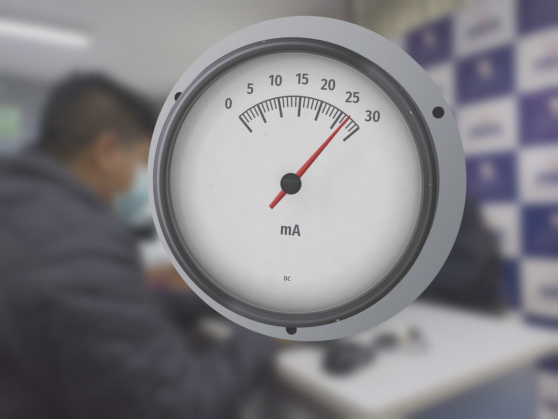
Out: 27 (mA)
